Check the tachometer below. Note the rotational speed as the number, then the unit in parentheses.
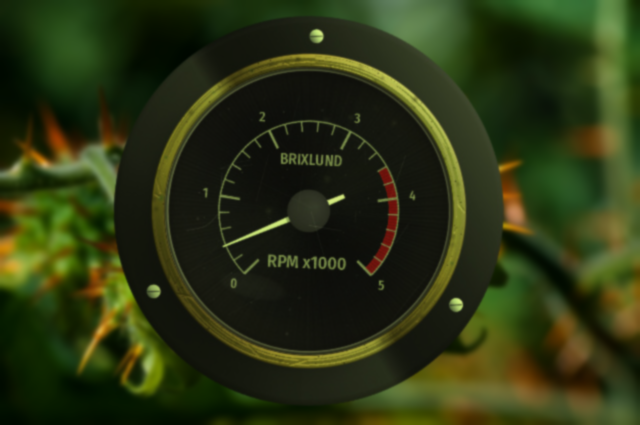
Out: 400 (rpm)
